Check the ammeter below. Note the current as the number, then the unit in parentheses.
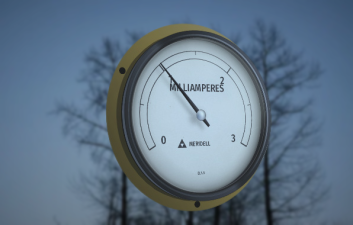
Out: 1 (mA)
